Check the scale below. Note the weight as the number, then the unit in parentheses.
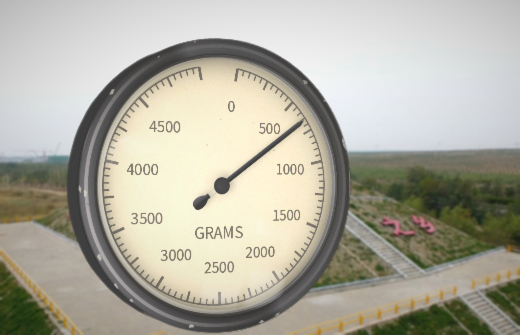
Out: 650 (g)
